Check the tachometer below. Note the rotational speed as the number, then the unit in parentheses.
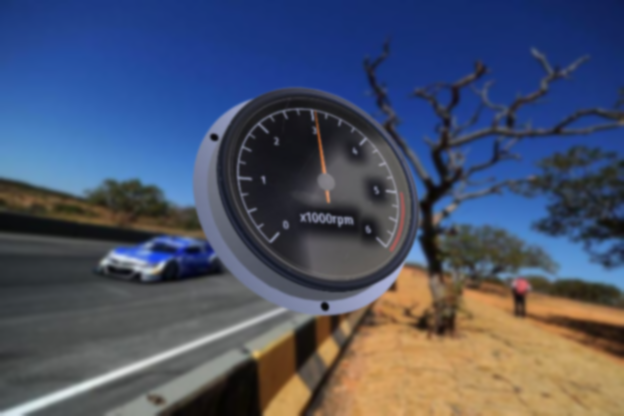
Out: 3000 (rpm)
